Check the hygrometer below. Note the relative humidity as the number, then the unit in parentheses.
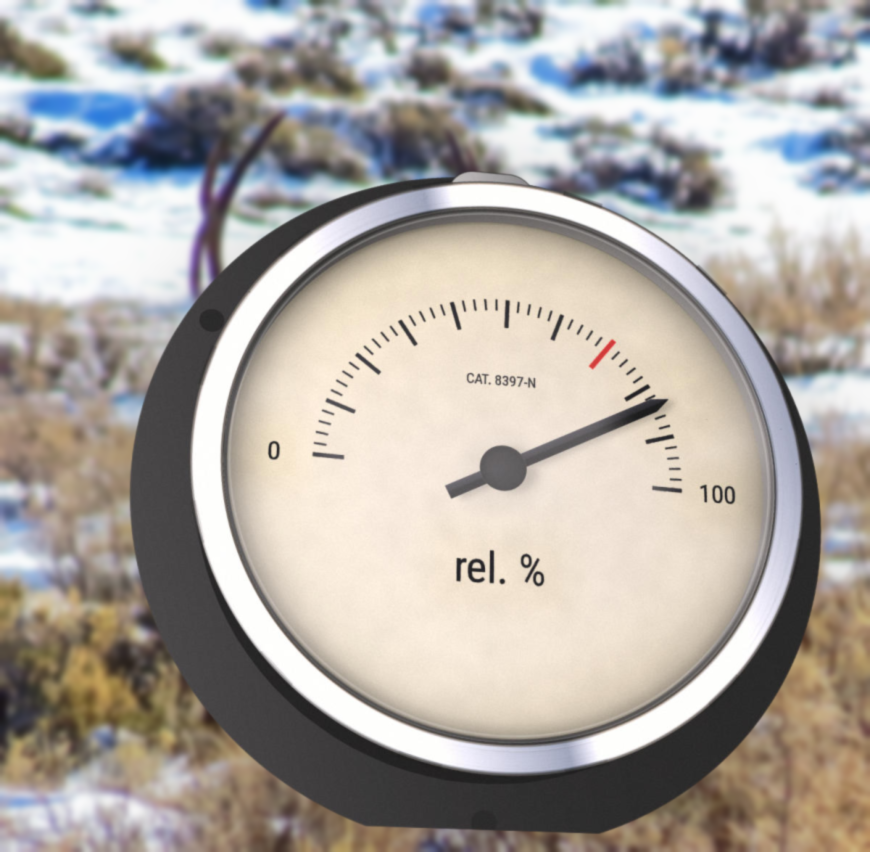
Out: 84 (%)
